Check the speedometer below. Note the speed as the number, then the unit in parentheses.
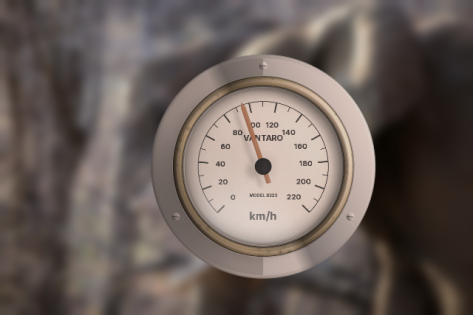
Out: 95 (km/h)
